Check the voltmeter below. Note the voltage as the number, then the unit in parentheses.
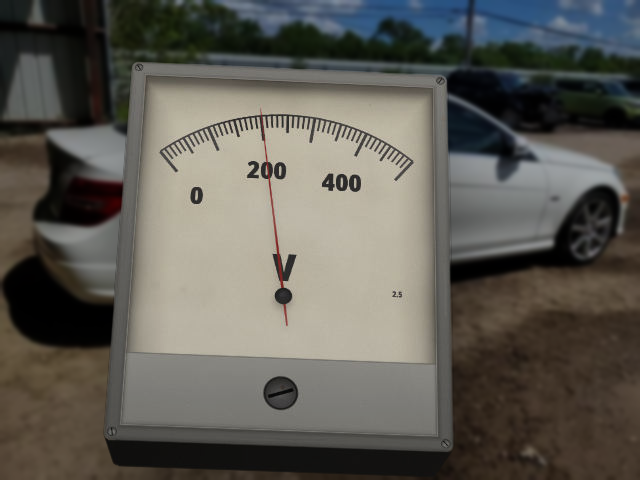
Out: 200 (V)
